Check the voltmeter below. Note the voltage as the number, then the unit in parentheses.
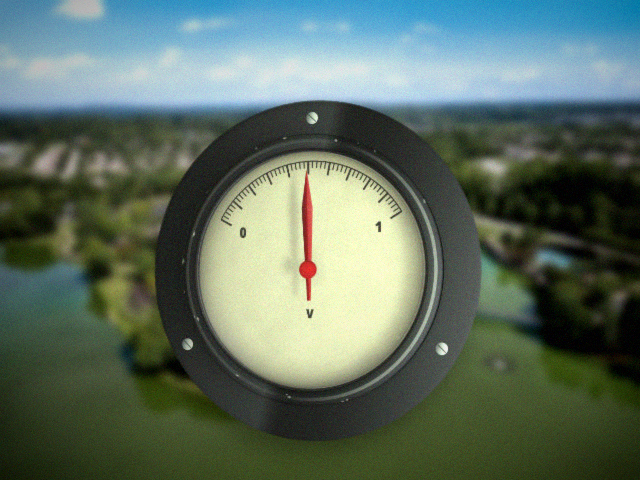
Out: 0.5 (V)
